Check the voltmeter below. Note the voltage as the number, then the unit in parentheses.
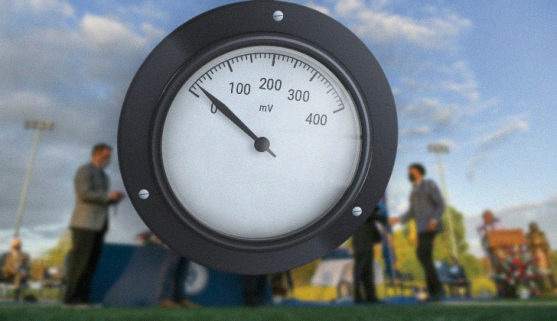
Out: 20 (mV)
